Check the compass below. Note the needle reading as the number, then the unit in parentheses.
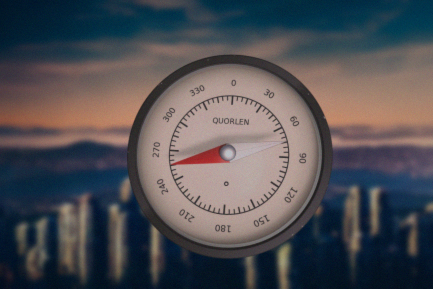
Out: 255 (°)
